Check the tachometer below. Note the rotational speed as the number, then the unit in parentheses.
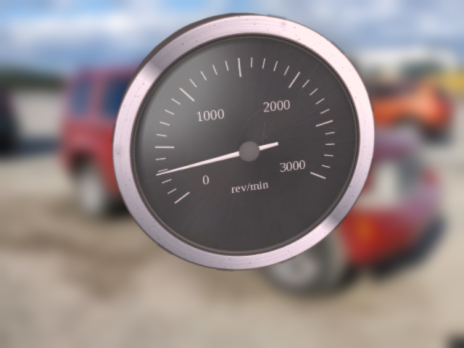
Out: 300 (rpm)
